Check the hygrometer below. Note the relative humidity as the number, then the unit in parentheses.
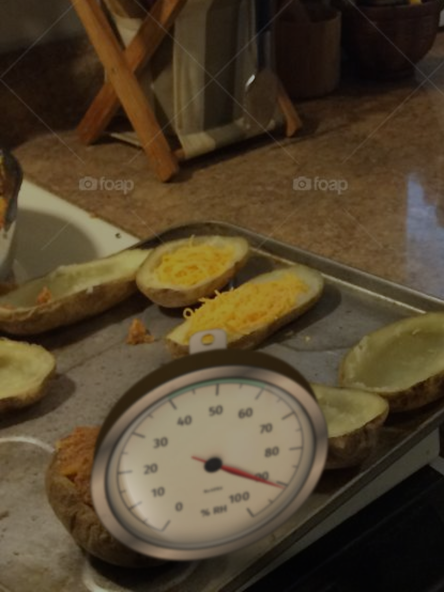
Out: 90 (%)
